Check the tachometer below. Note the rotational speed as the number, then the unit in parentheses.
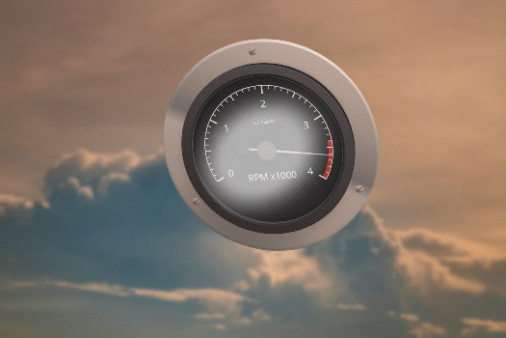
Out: 3600 (rpm)
